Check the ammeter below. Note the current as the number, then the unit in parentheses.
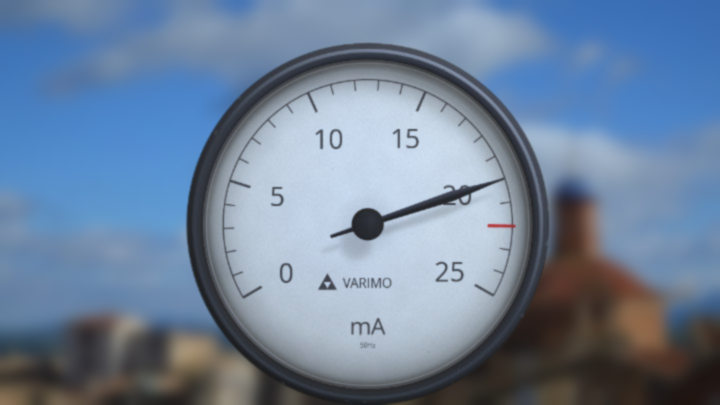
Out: 20 (mA)
